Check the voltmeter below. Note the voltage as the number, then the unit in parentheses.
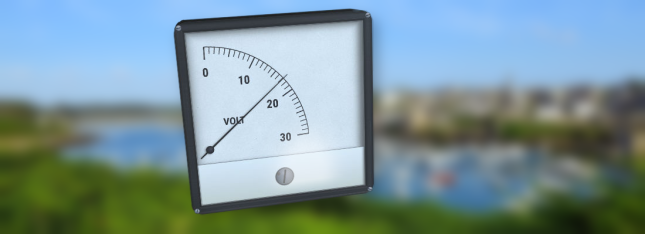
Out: 17 (V)
